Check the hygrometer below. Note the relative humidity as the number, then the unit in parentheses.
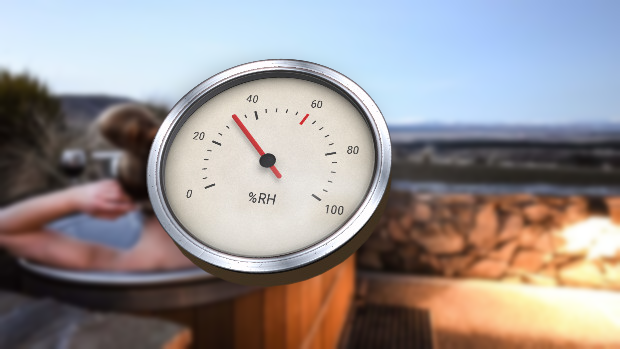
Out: 32 (%)
